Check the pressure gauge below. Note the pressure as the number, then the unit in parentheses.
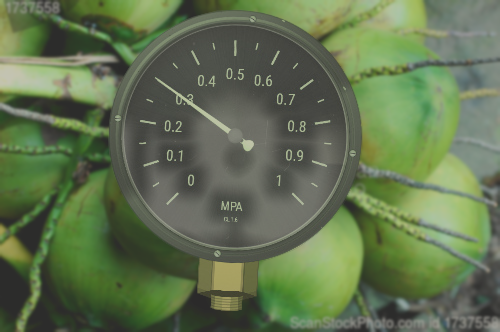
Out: 0.3 (MPa)
